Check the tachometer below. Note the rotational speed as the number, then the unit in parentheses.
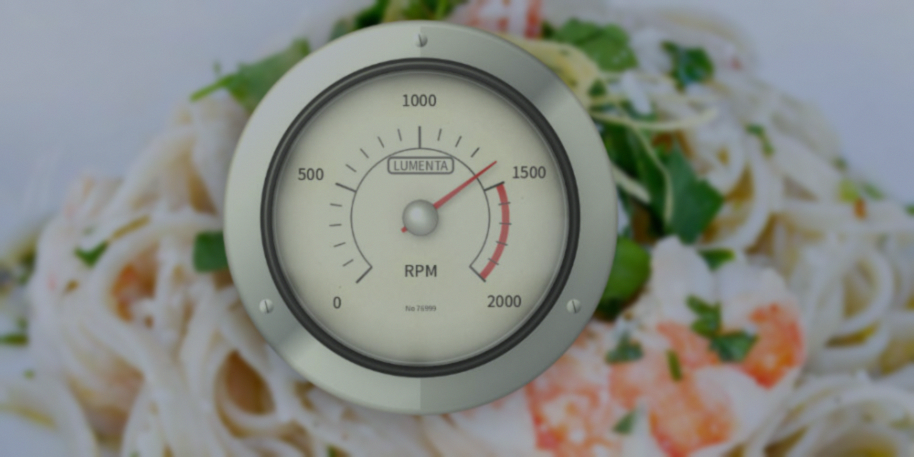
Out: 1400 (rpm)
